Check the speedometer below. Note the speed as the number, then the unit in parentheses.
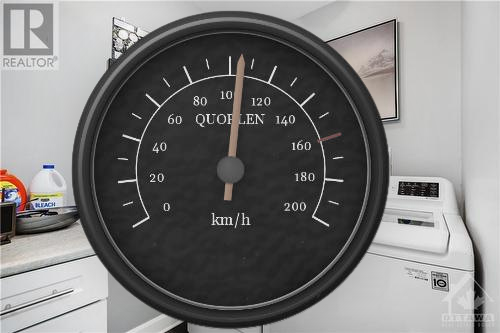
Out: 105 (km/h)
